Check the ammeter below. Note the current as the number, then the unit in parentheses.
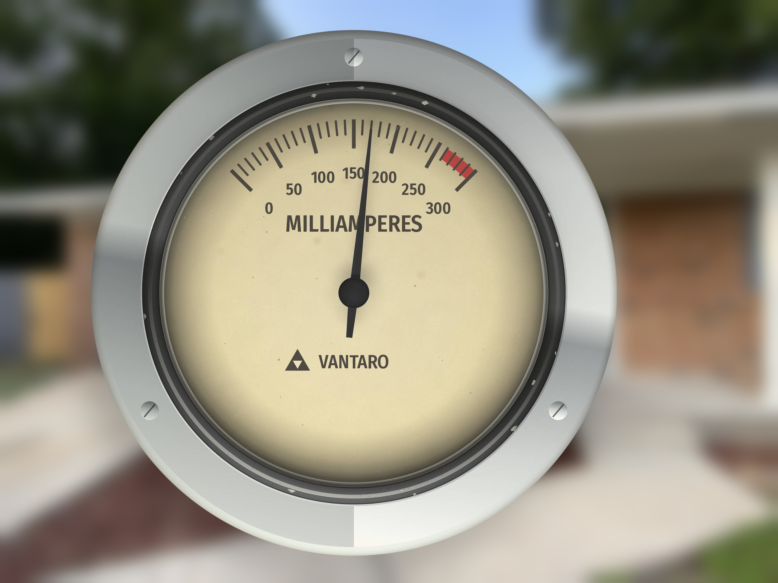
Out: 170 (mA)
